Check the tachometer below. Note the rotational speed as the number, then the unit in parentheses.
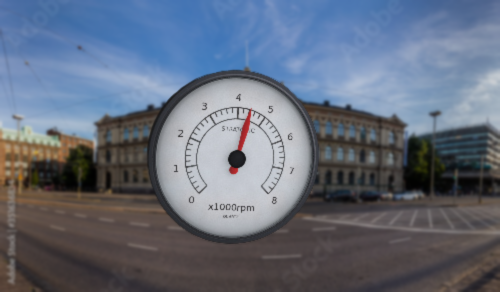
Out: 4400 (rpm)
